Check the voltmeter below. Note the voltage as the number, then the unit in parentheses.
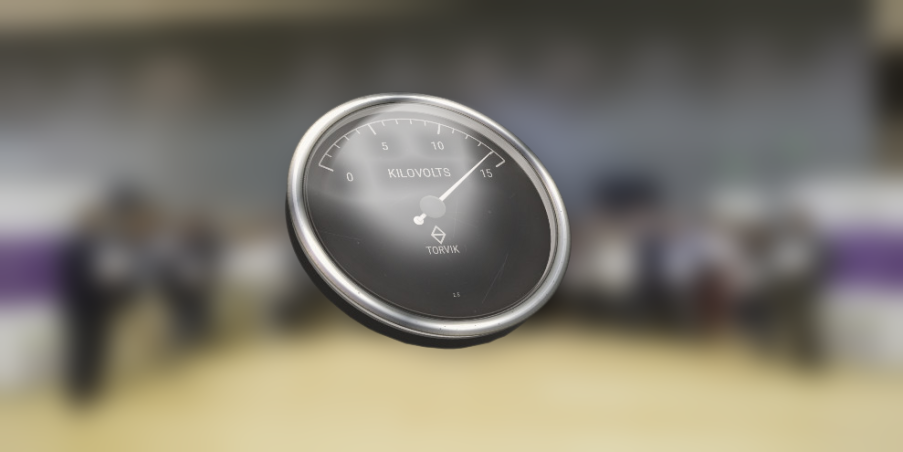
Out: 14 (kV)
